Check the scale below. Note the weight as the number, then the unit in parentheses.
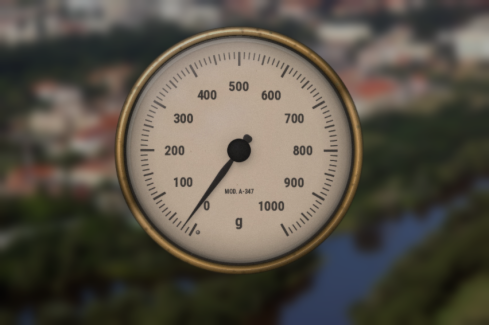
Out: 20 (g)
